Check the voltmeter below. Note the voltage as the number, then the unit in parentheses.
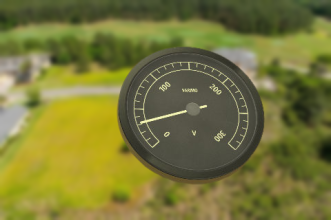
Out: 30 (V)
